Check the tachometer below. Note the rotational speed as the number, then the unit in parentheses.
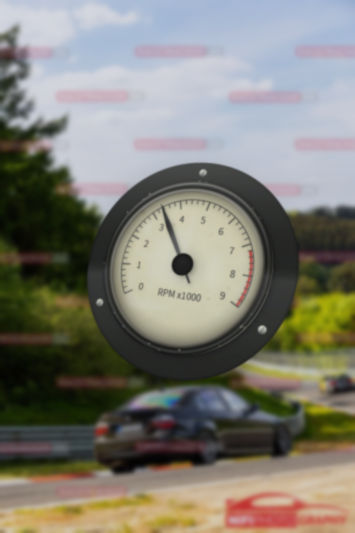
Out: 3400 (rpm)
